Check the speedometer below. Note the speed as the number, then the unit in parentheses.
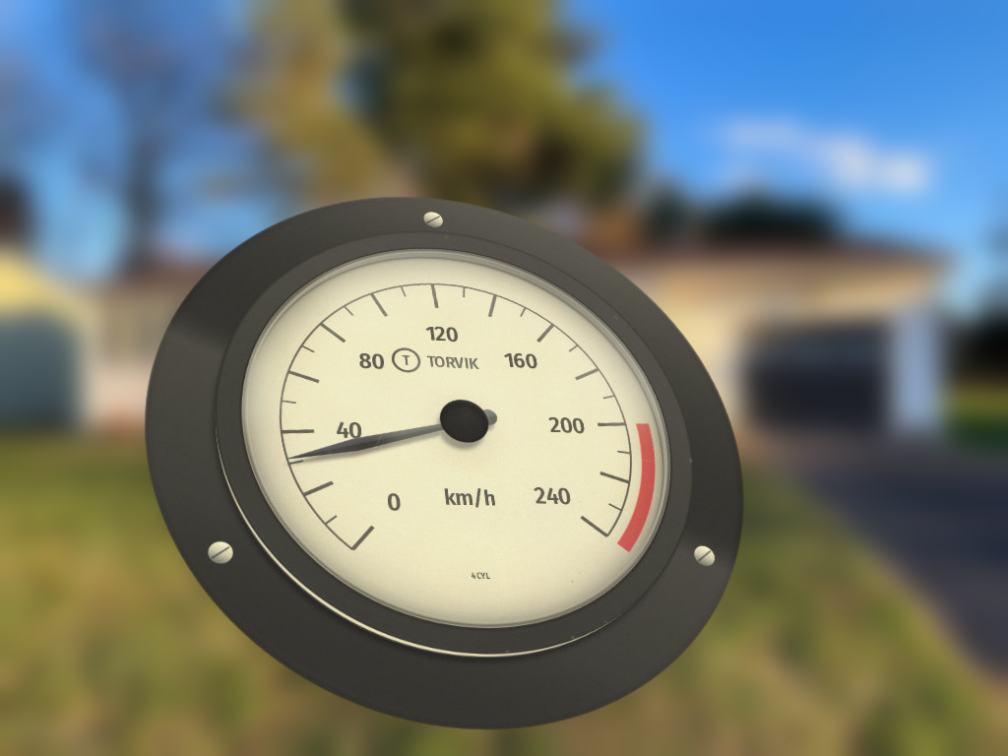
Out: 30 (km/h)
